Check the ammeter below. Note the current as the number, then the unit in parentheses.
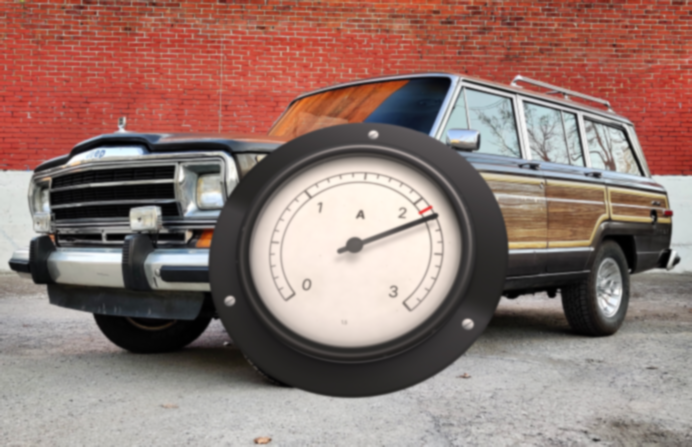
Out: 2.2 (A)
